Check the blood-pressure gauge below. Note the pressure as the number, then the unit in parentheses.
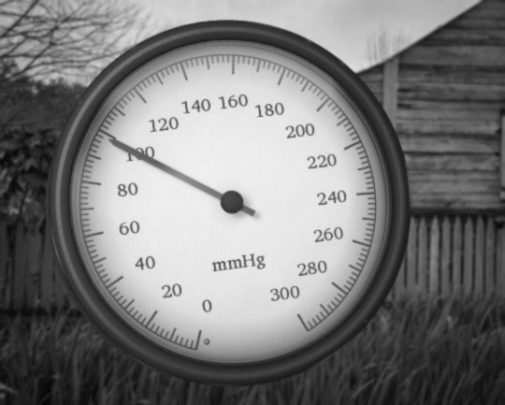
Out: 98 (mmHg)
